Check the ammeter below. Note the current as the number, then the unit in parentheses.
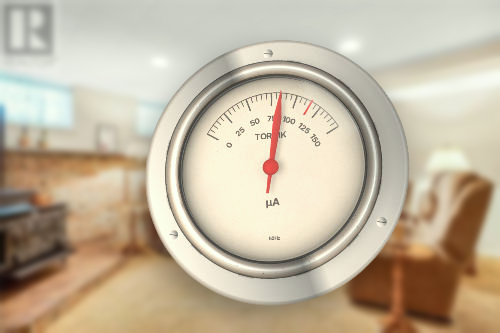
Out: 85 (µA)
